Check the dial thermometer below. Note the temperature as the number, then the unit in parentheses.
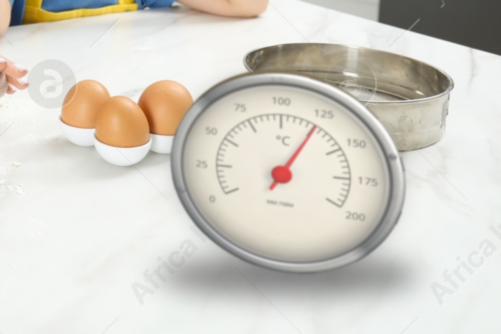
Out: 125 (°C)
